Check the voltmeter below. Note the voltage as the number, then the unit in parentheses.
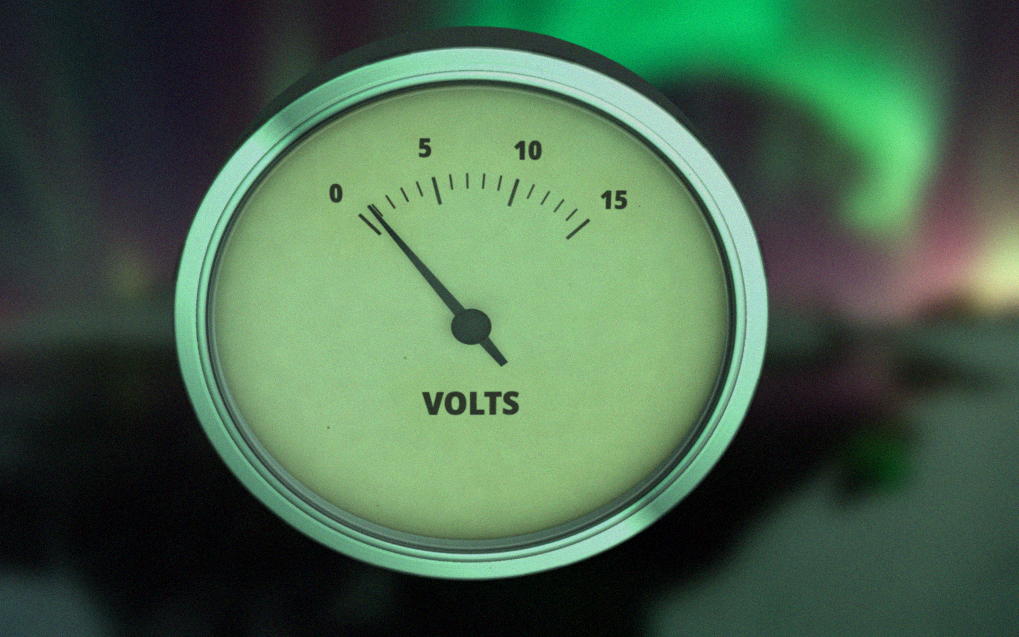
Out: 1 (V)
